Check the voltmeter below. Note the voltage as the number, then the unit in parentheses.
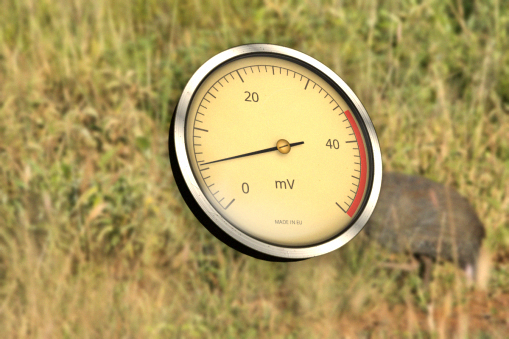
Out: 5.5 (mV)
